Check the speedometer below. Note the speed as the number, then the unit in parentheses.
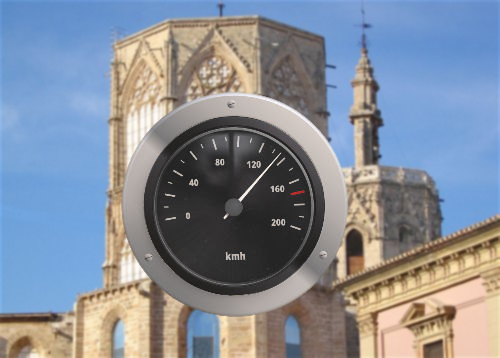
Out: 135 (km/h)
